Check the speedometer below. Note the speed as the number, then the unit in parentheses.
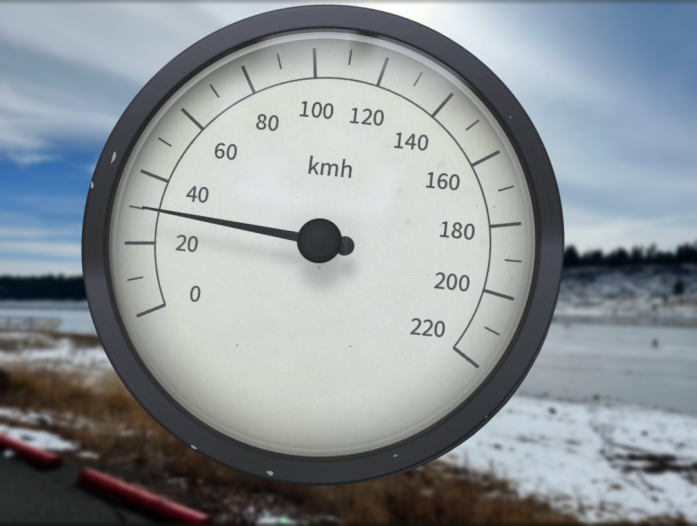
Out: 30 (km/h)
